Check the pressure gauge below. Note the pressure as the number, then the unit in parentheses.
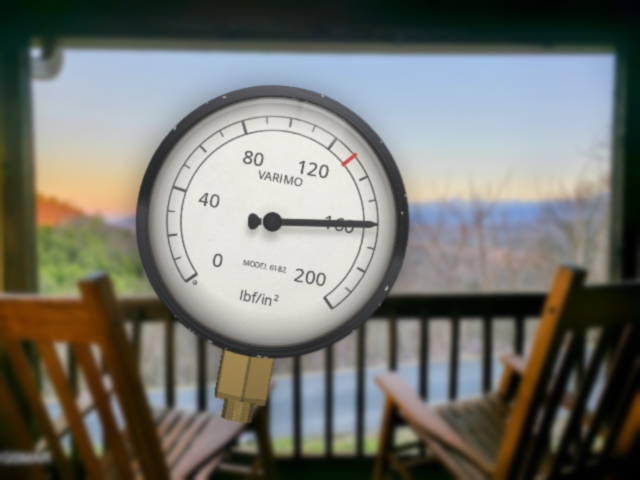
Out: 160 (psi)
